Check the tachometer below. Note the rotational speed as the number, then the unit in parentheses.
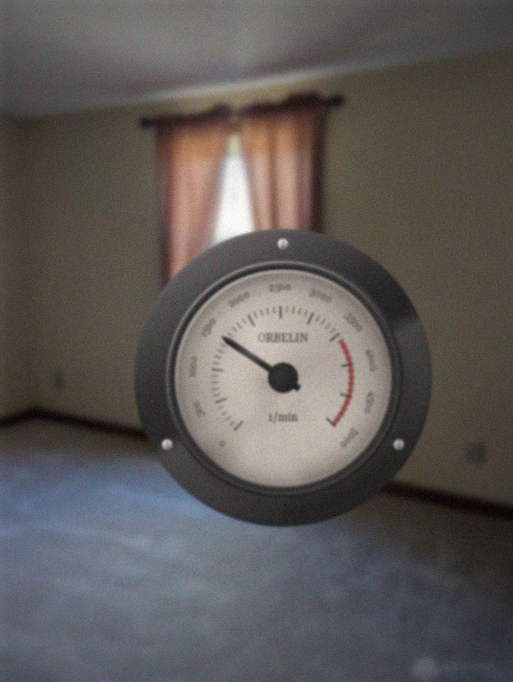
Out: 1500 (rpm)
